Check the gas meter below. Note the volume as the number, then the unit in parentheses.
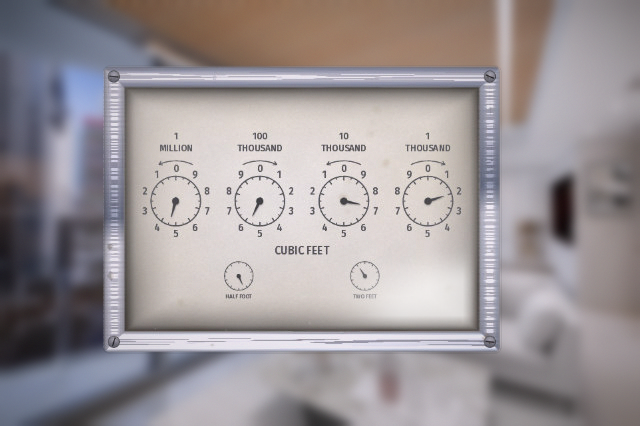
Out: 457200 (ft³)
